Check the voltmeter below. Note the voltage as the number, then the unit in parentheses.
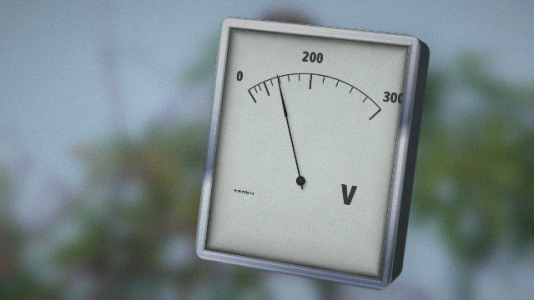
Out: 140 (V)
